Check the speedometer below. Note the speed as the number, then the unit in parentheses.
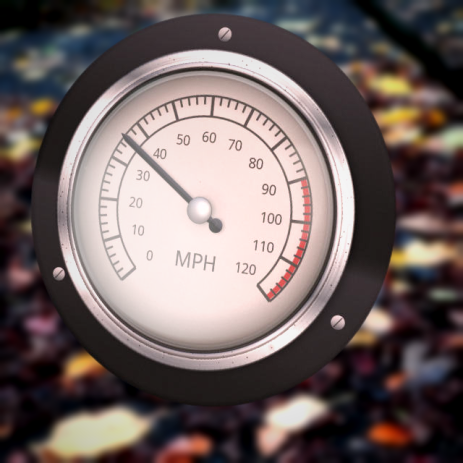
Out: 36 (mph)
